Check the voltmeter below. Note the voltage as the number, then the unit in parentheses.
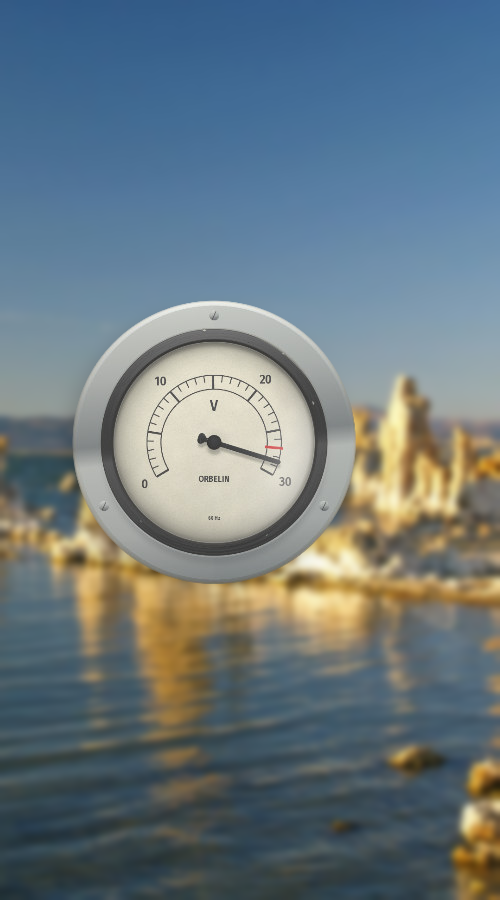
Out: 28.5 (V)
